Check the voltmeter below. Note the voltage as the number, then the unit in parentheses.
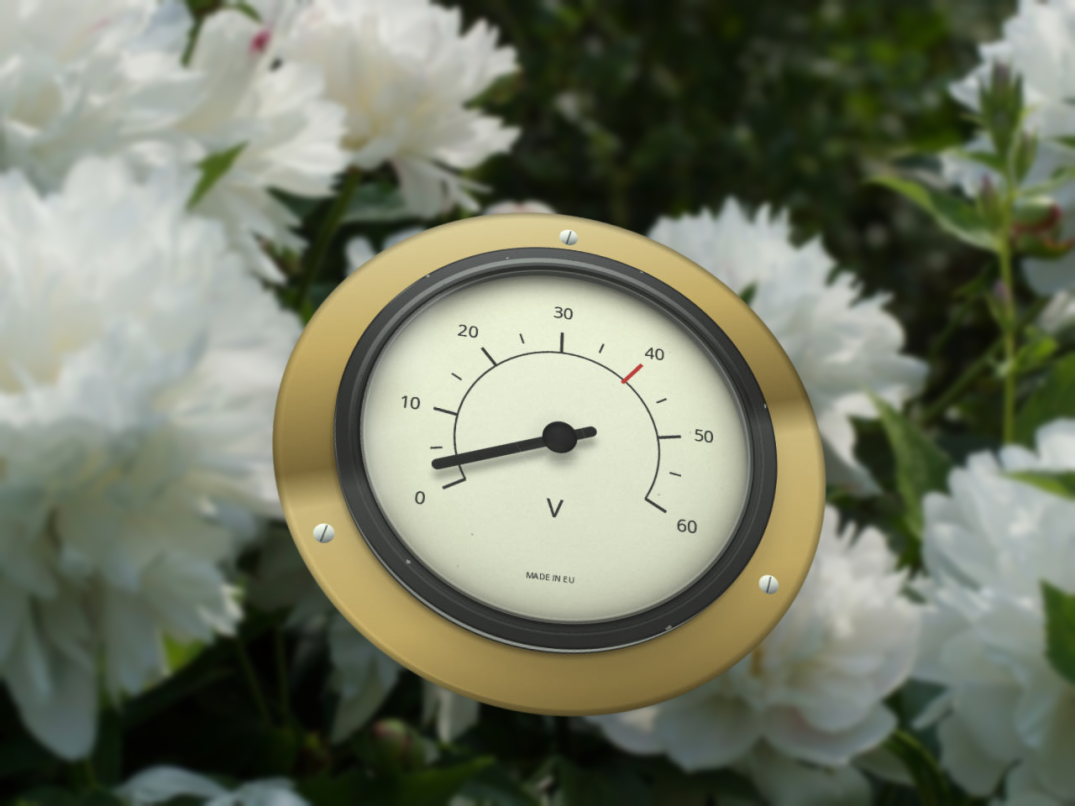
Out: 2.5 (V)
